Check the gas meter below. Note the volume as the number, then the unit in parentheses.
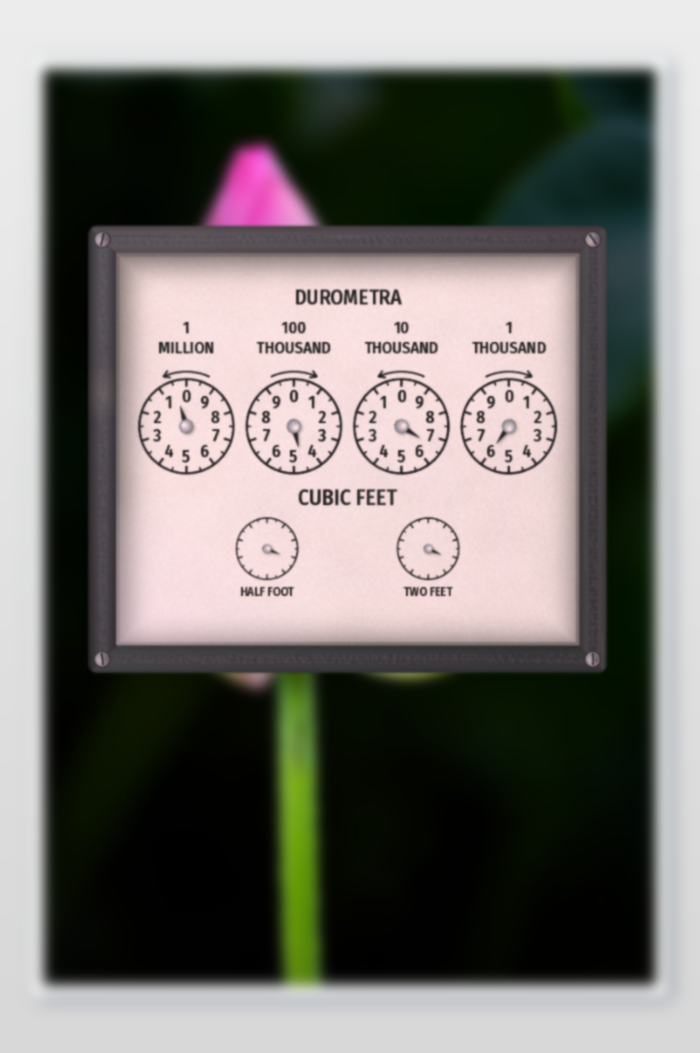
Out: 46600 (ft³)
